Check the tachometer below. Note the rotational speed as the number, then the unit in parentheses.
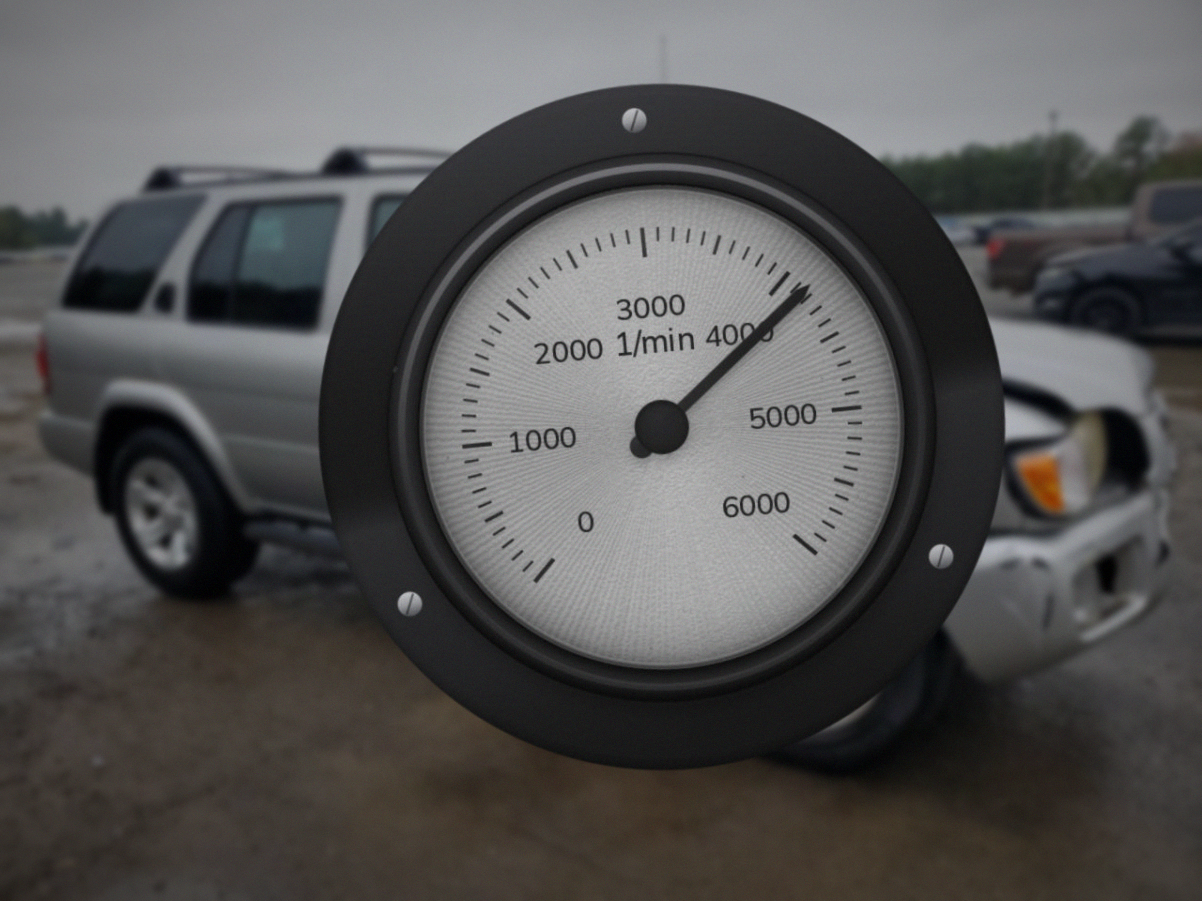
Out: 4150 (rpm)
